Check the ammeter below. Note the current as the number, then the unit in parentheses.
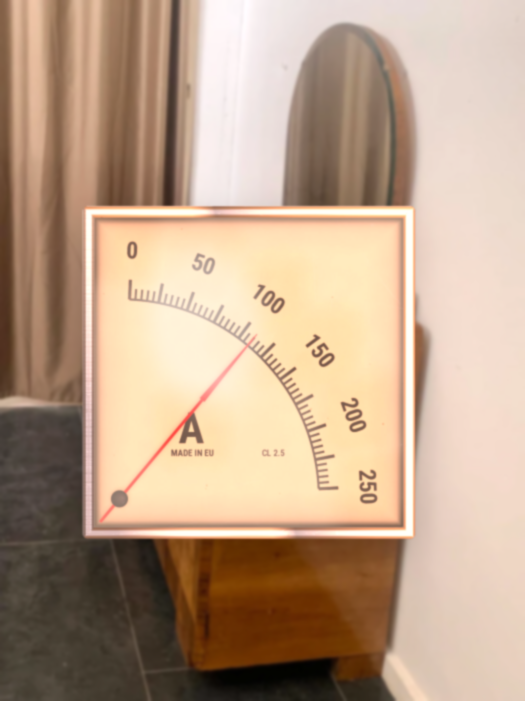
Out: 110 (A)
